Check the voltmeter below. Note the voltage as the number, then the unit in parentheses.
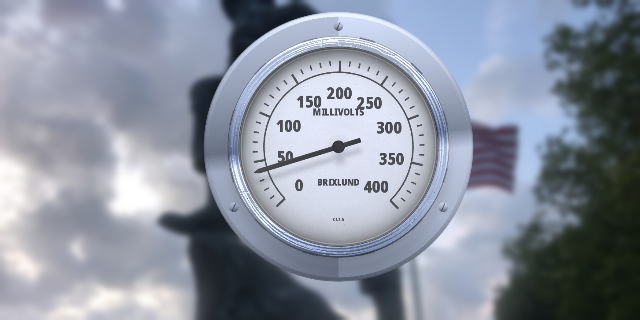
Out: 40 (mV)
